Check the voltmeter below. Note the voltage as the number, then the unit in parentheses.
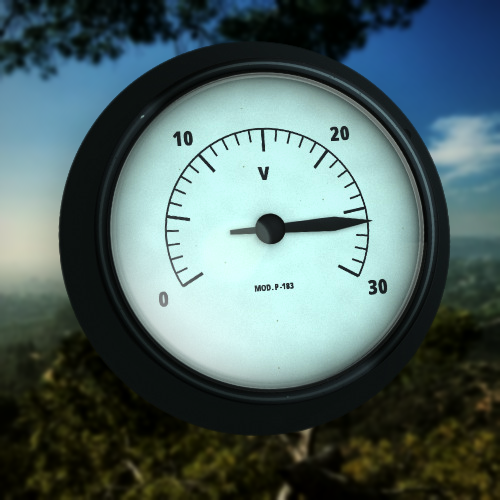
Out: 26 (V)
